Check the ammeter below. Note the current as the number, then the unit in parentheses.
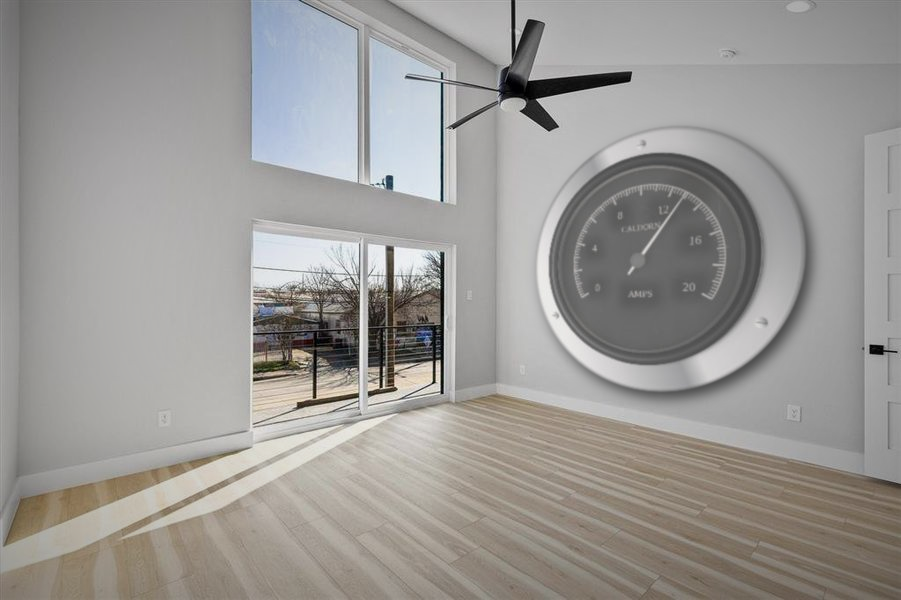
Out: 13 (A)
